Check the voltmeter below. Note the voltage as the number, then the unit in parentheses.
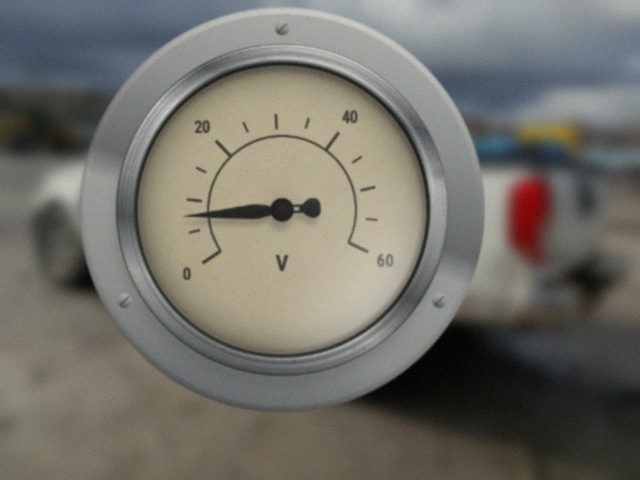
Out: 7.5 (V)
